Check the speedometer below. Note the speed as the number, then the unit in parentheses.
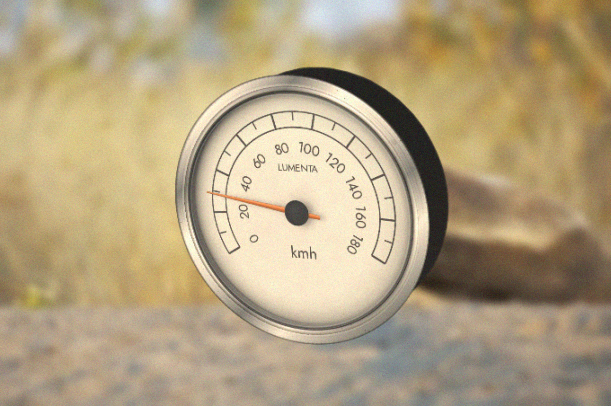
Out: 30 (km/h)
